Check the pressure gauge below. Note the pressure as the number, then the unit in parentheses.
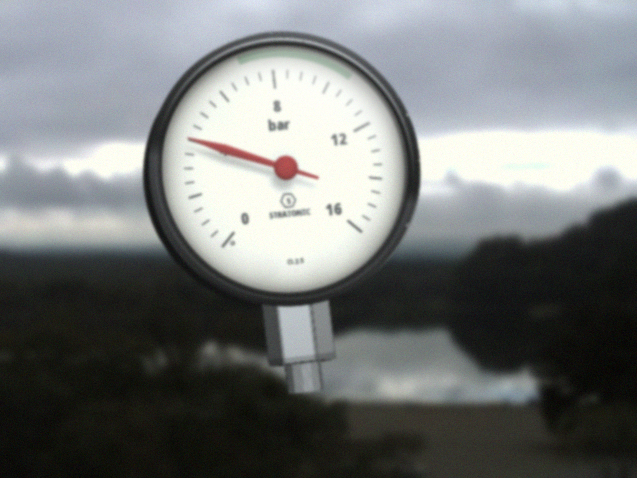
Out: 4 (bar)
